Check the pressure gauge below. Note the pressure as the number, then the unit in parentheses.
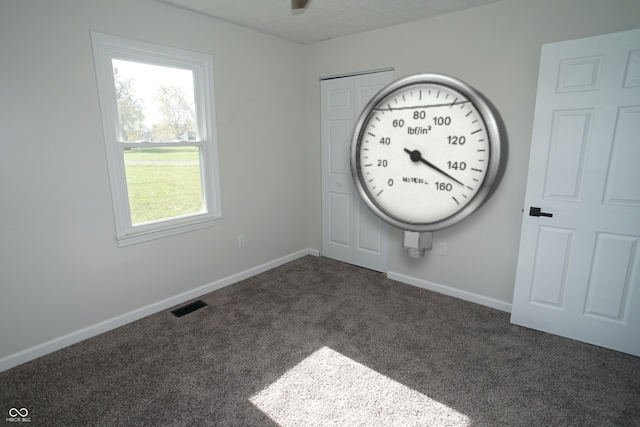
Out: 150 (psi)
